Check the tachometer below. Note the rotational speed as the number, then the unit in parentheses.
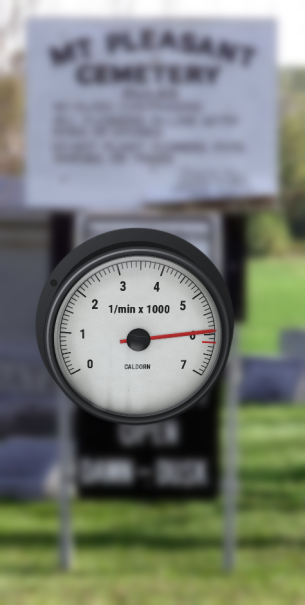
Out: 5900 (rpm)
